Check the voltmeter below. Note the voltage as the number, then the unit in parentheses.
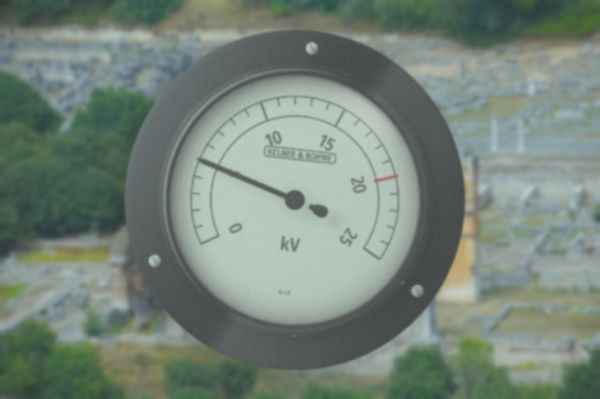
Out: 5 (kV)
